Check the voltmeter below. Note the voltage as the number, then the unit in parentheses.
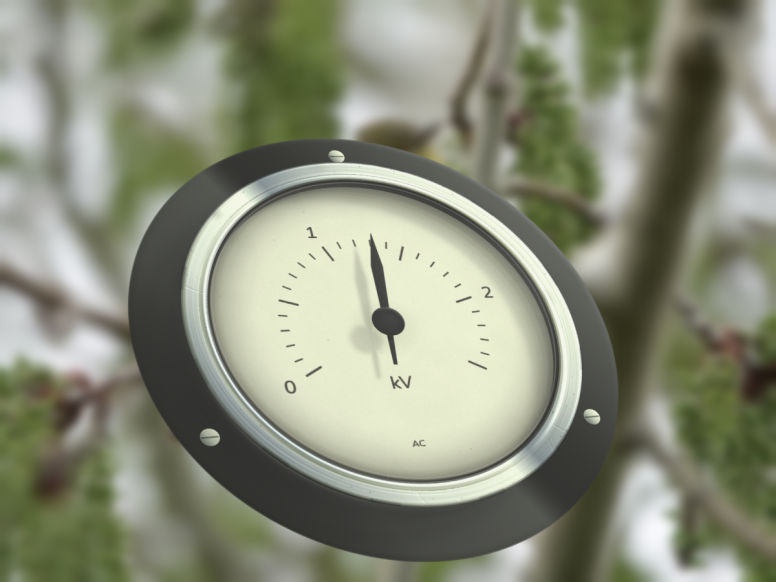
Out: 1.3 (kV)
